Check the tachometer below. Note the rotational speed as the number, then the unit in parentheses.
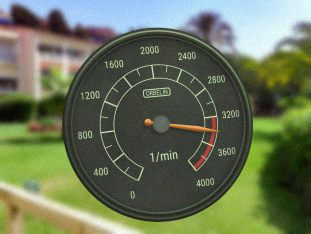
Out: 3400 (rpm)
